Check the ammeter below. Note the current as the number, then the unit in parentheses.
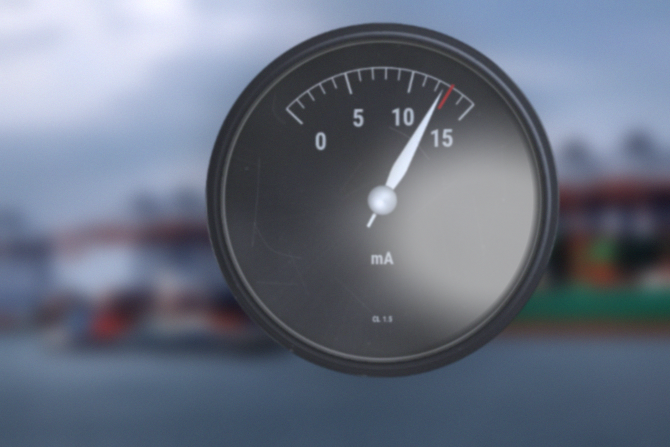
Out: 12.5 (mA)
